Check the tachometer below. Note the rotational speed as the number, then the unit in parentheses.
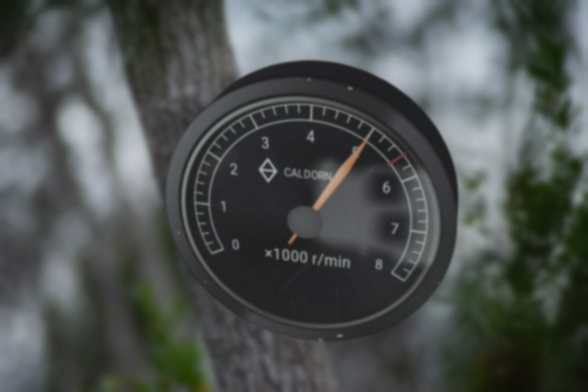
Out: 5000 (rpm)
